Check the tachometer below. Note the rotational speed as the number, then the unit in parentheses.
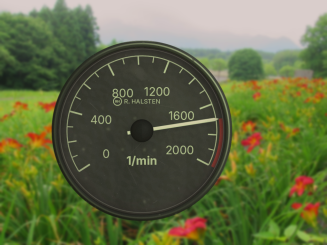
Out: 1700 (rpm)
